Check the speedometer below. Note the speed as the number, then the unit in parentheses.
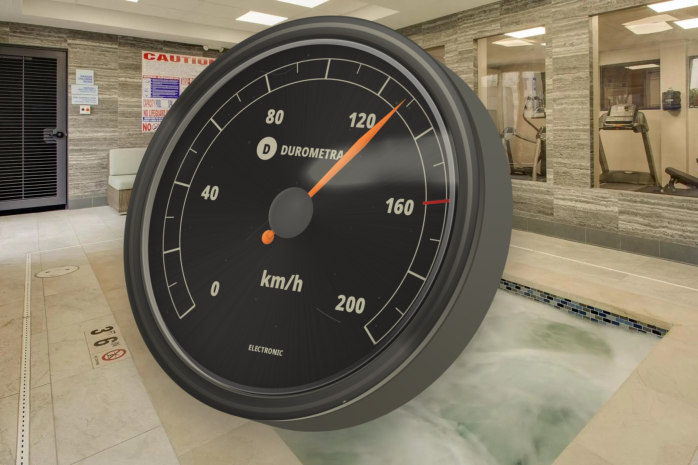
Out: 130 (km/h)
